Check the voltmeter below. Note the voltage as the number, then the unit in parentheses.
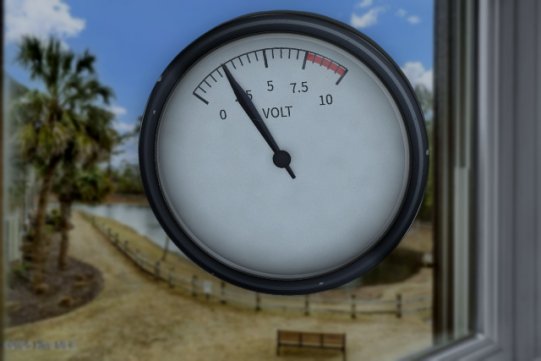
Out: 2.5 (V)
